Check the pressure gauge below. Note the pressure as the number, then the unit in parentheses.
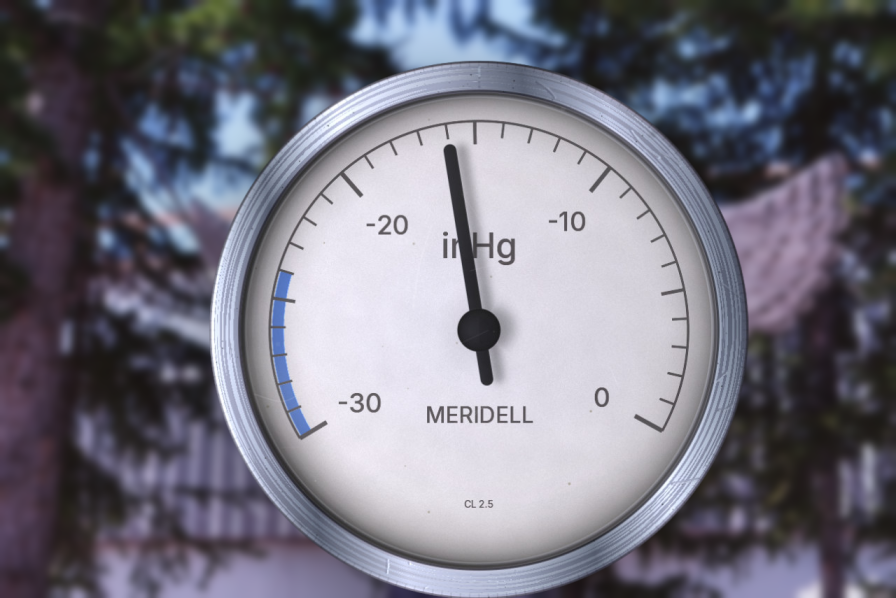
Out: -16 (inHg)
